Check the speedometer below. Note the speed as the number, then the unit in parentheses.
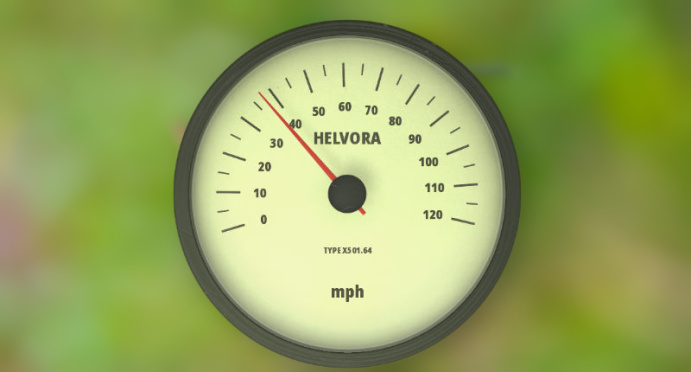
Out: 37.5 (mph)
